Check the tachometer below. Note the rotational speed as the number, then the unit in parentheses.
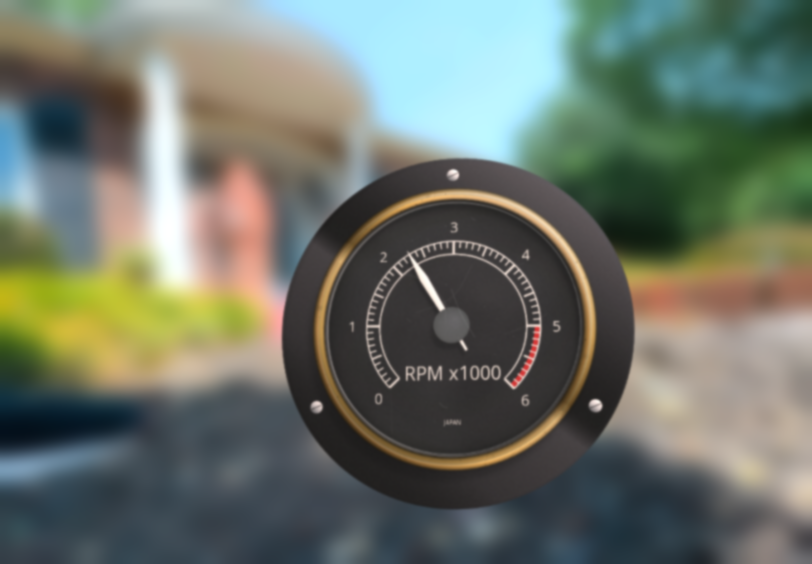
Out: 2300 (rpm)
